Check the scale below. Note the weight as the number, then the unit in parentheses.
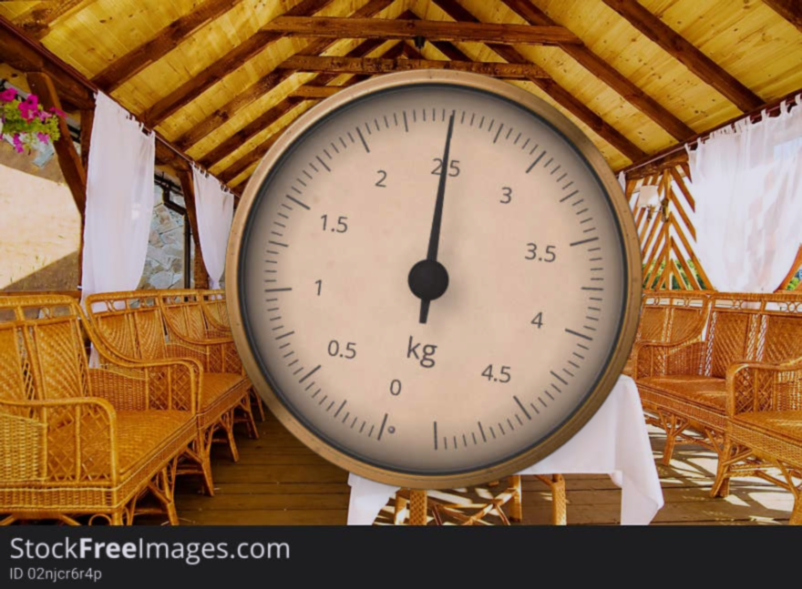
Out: 2.5 (kg)
